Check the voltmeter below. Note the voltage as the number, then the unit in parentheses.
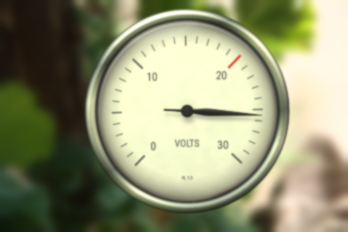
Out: 25.5 (V)
